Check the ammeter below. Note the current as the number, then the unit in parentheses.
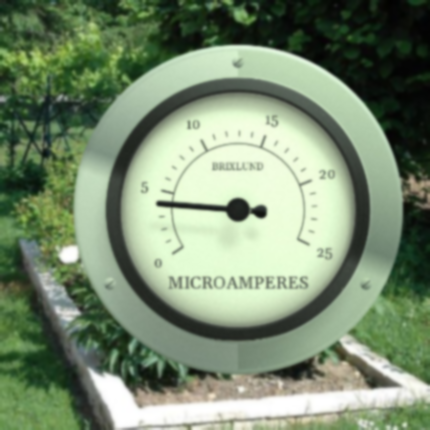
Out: 4 (µA)
